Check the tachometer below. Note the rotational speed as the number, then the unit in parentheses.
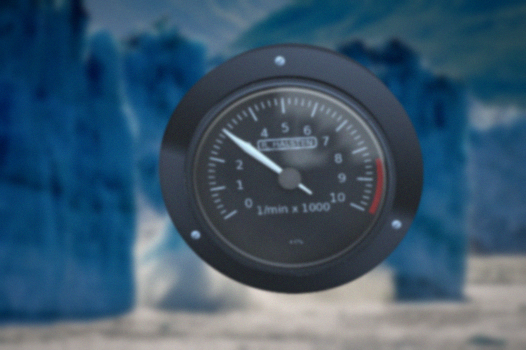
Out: 3000 (rpm)
